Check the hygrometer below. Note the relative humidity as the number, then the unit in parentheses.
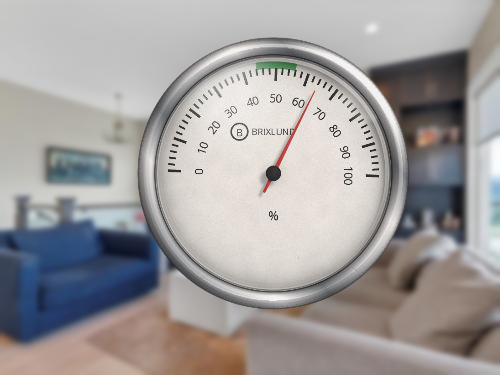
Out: 64 (%)
